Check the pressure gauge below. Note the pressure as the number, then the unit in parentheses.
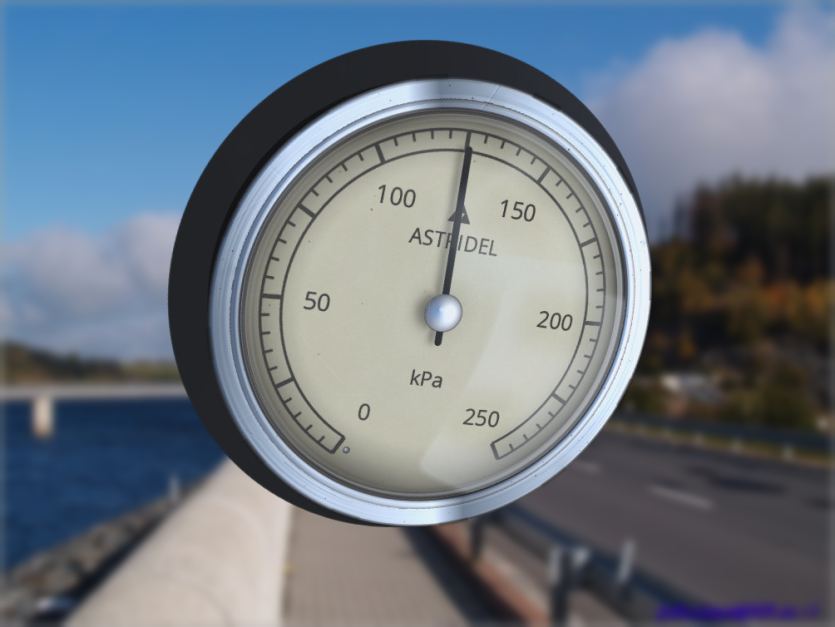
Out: 125 (kPa)
